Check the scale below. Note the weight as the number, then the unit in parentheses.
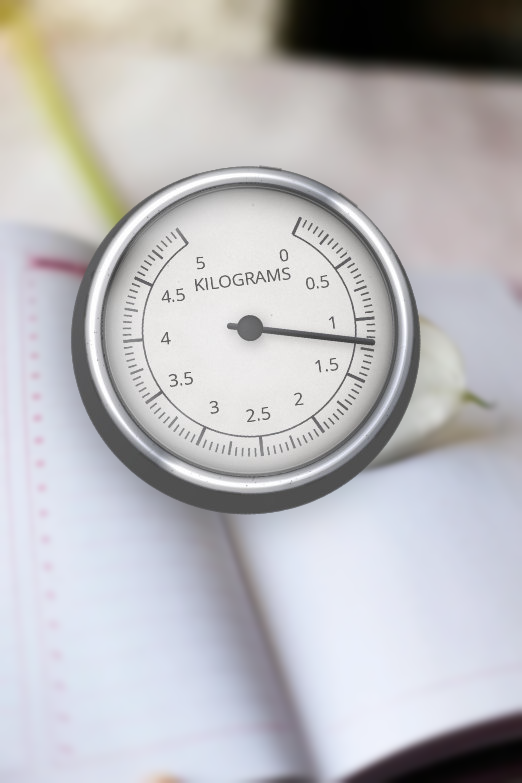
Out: 1.2 (kg)
